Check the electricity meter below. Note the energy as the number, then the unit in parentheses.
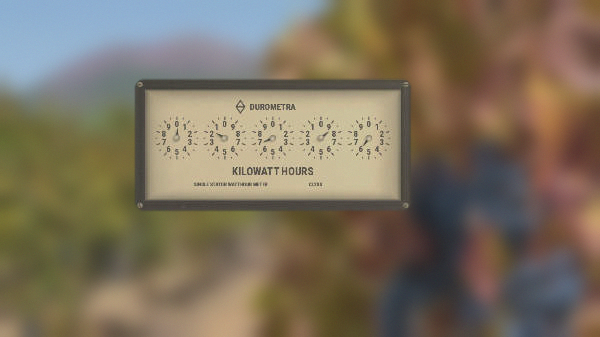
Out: 1686 (kWh)
